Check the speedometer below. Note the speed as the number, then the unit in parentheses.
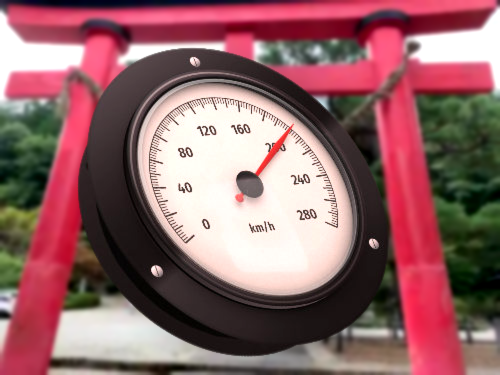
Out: 200 (km/h)
